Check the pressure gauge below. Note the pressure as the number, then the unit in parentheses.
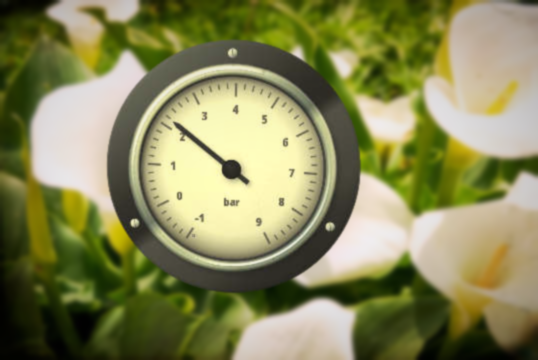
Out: 2.2 (bar)
